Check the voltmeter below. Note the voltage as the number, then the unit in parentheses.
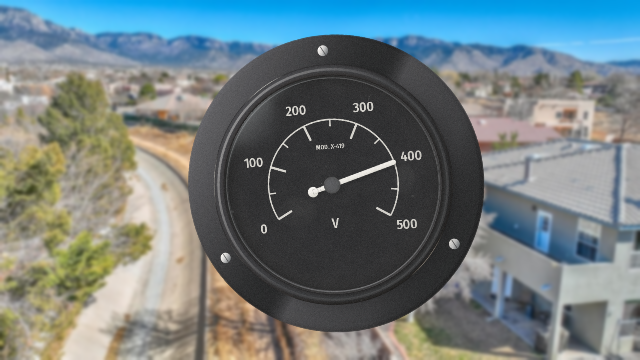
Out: 400 (V)
